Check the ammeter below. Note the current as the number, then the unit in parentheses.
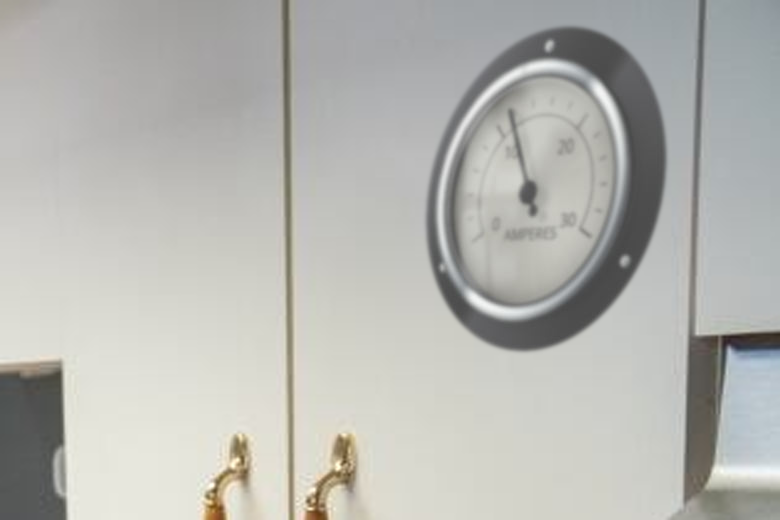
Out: 12 (A)
